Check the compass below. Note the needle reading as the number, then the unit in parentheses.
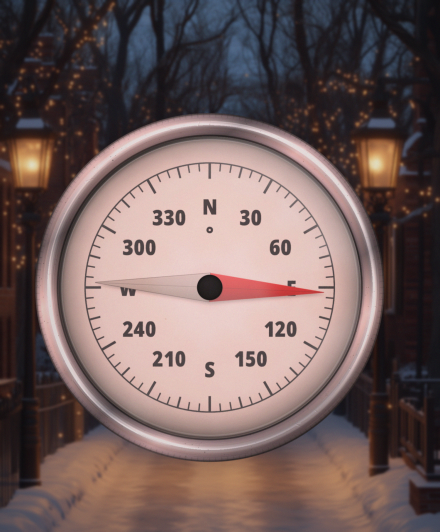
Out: 92.5 (°)
